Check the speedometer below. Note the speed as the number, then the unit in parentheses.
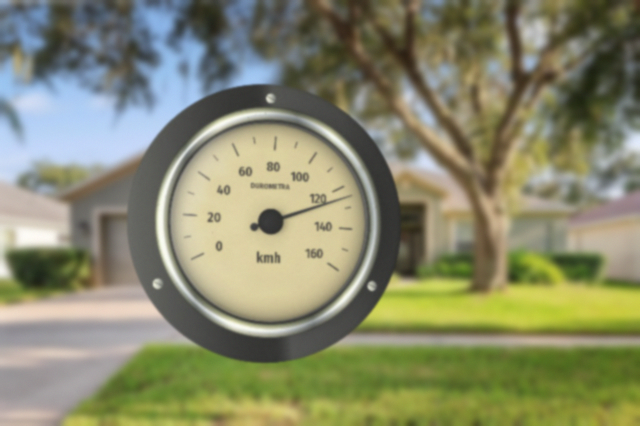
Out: 125 (km/h)
